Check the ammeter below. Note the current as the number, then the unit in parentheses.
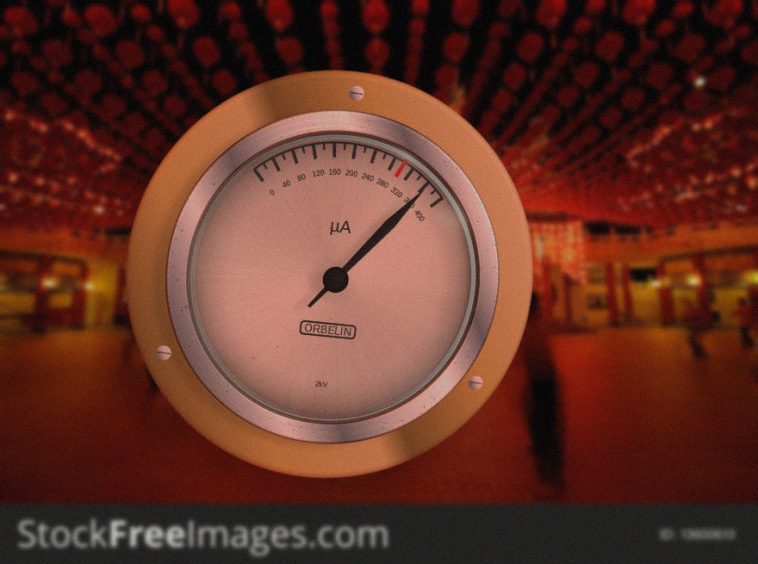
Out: 360 (µA)
